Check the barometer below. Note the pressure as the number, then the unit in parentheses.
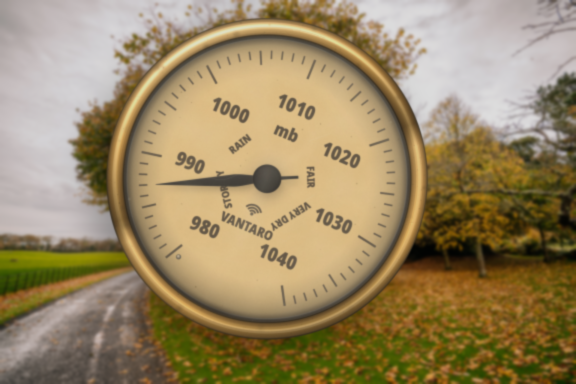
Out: 987 (mbar)
